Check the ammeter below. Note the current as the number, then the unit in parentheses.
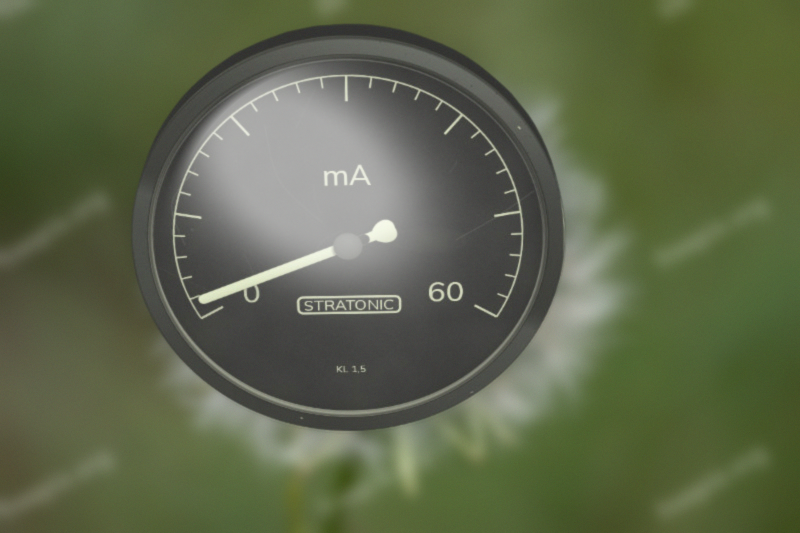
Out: 2 (mA)
